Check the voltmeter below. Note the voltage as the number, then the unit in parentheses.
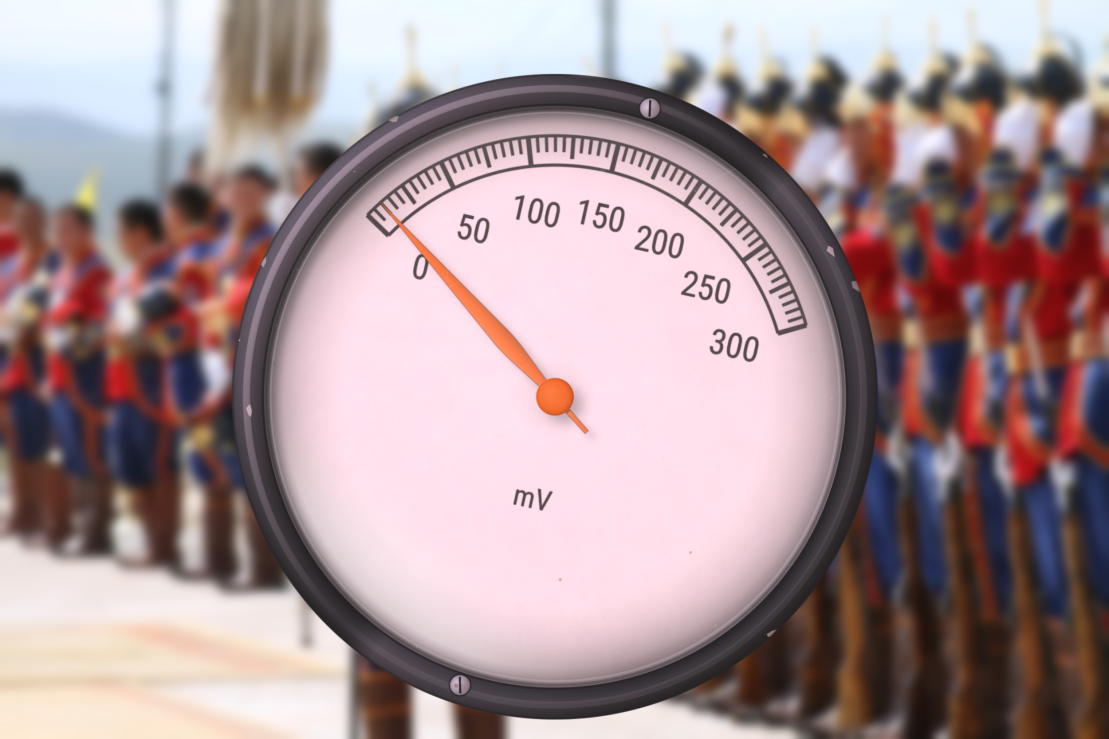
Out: 10 (mV)
